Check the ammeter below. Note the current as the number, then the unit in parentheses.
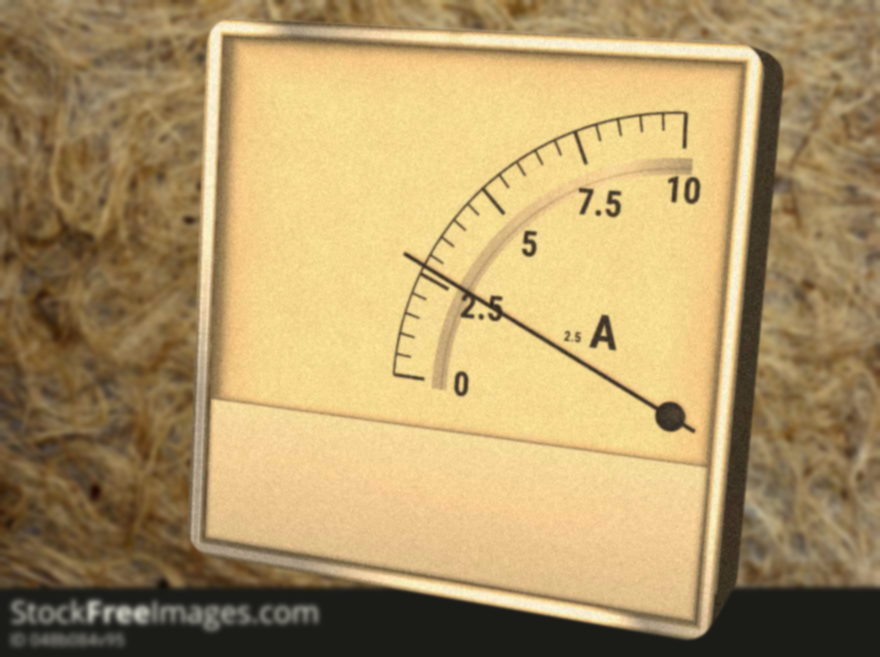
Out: 2.75 (A)
